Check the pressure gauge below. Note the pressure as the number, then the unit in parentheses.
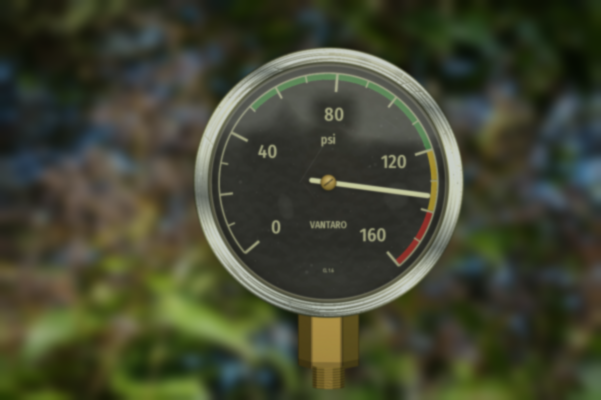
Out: 135 (psi)
